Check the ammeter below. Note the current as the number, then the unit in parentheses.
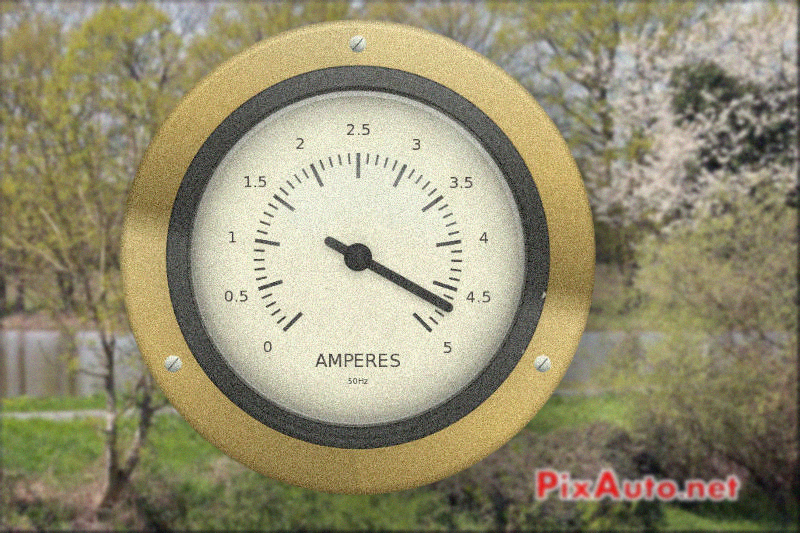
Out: 4.7 (A)
